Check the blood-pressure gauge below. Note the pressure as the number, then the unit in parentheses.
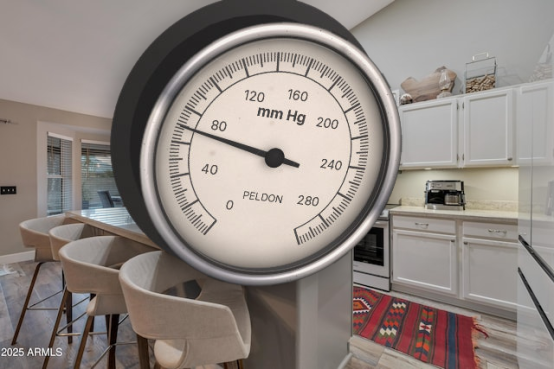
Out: 70 (mmHg)
